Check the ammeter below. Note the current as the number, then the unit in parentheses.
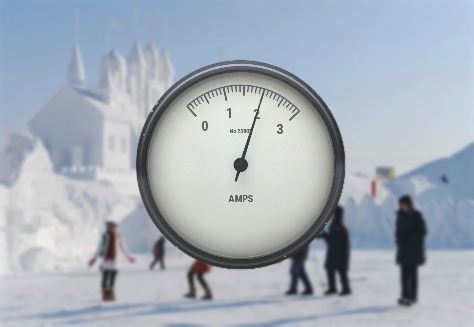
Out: 2 (A)
